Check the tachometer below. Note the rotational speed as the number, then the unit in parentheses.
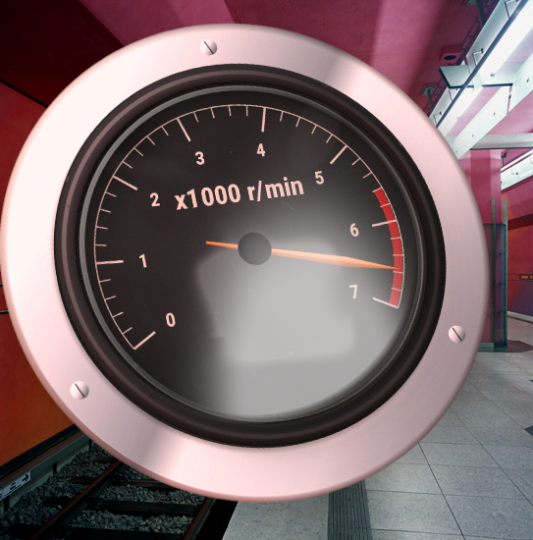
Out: 6600 (rpm)
